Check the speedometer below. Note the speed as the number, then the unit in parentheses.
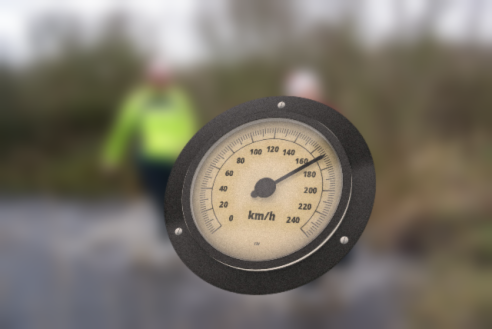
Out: 170 (km/h)
